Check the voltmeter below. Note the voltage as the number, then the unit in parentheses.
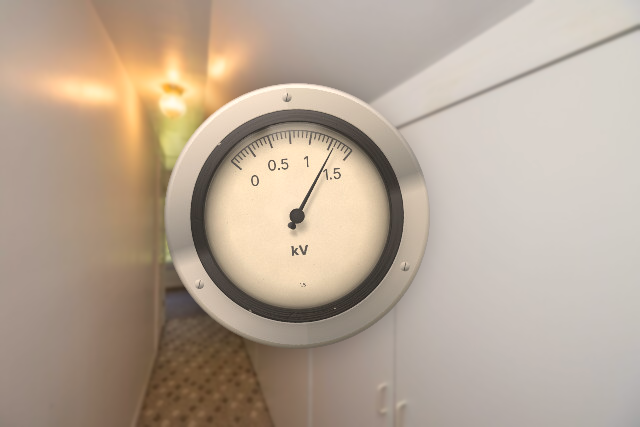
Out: 1.3 (kV)
